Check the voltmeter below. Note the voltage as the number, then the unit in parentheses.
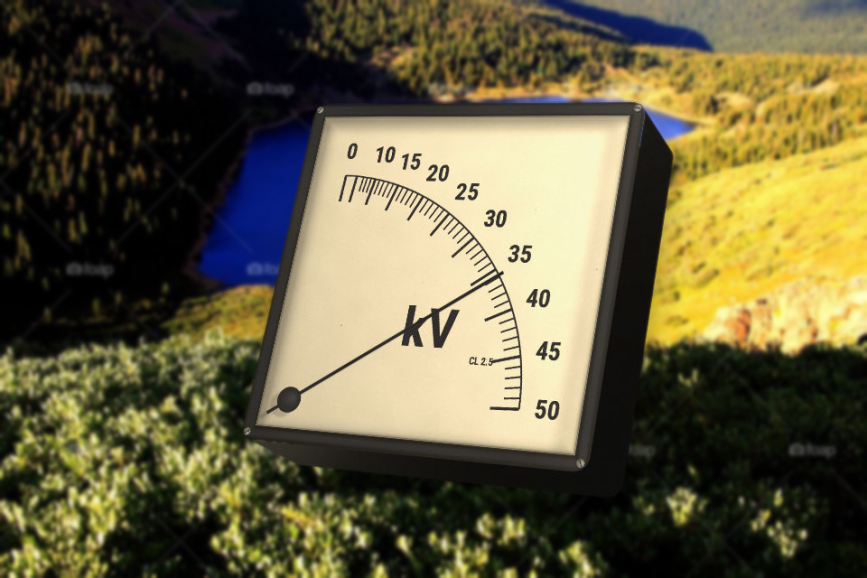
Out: 36 (kV)
